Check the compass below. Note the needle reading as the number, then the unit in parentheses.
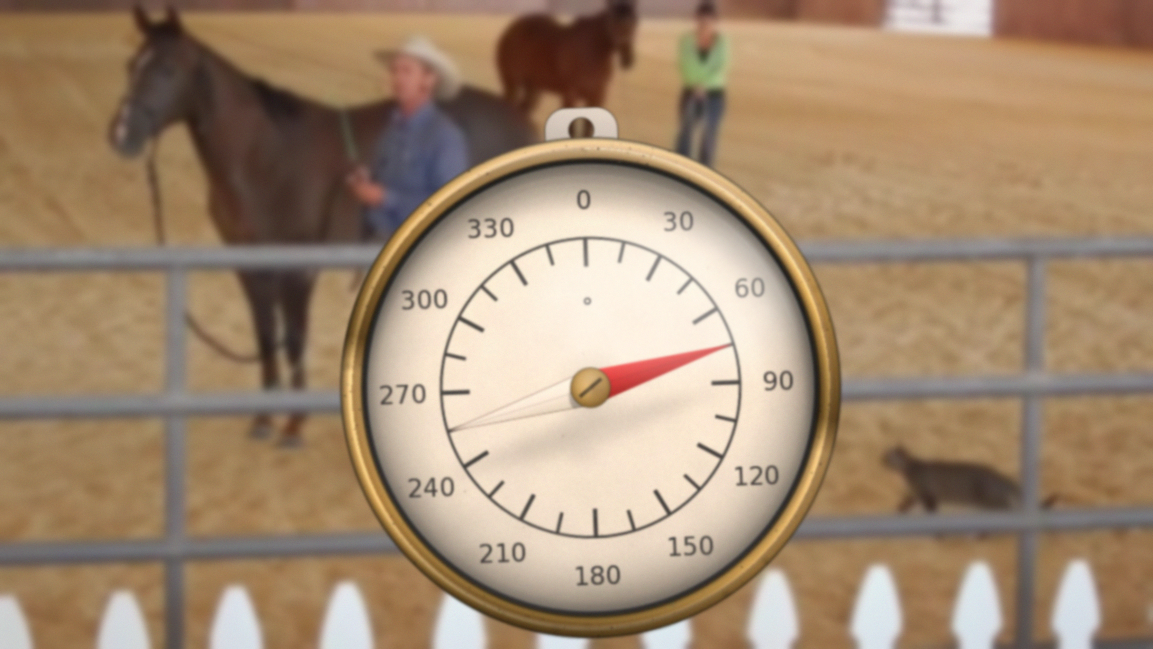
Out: 75 (°)
